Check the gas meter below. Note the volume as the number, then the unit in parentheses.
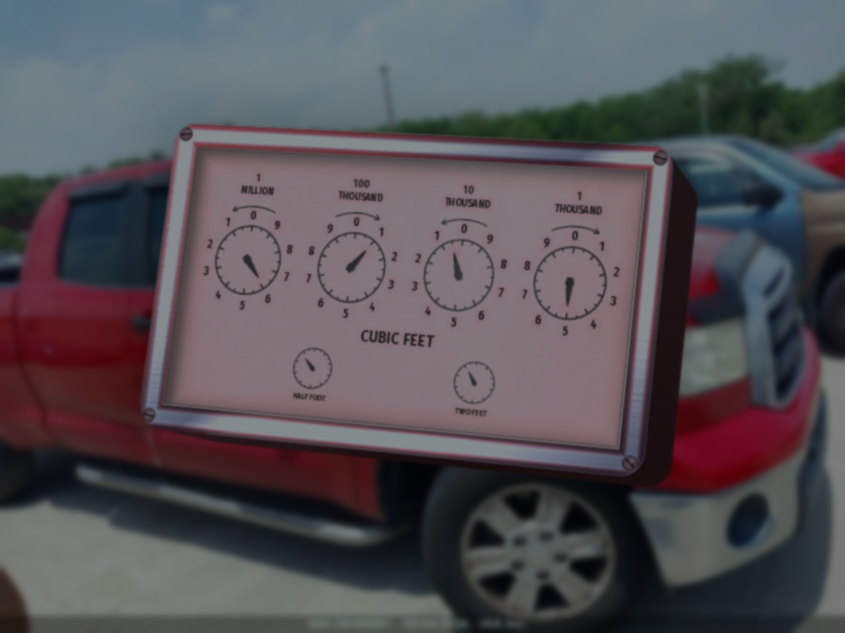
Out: 610500 (ft³)
